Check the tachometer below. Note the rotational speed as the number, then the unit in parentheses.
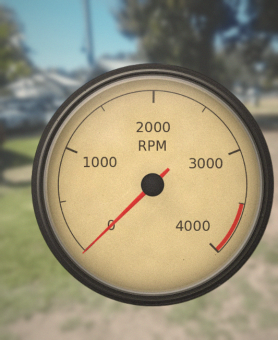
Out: 0 (rpm)
